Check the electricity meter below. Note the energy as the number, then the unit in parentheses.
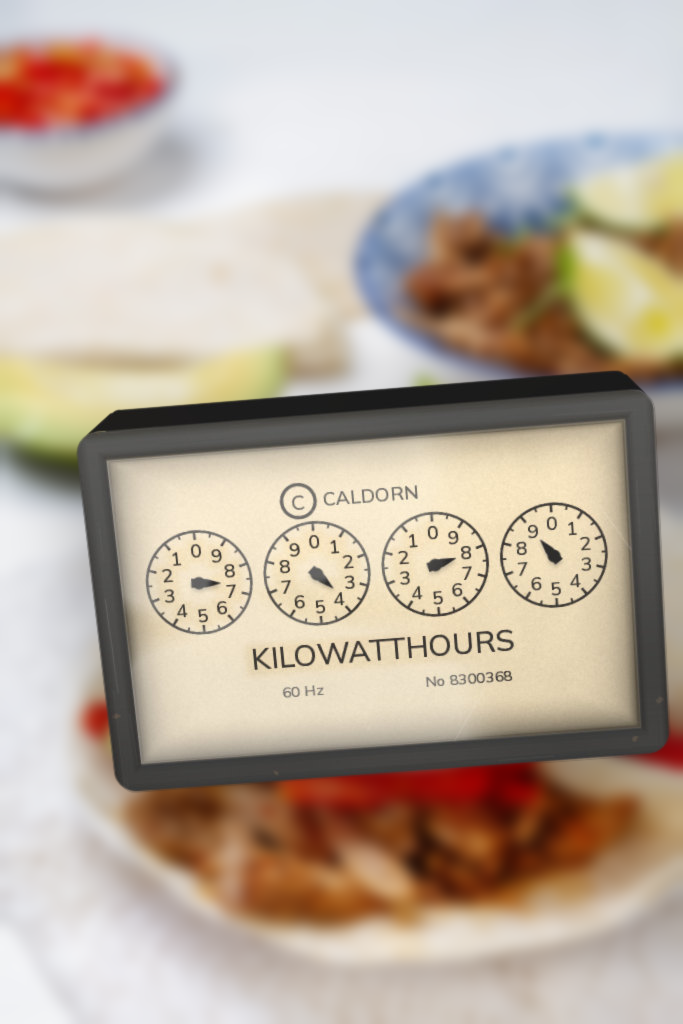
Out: 7379 (kWh)
